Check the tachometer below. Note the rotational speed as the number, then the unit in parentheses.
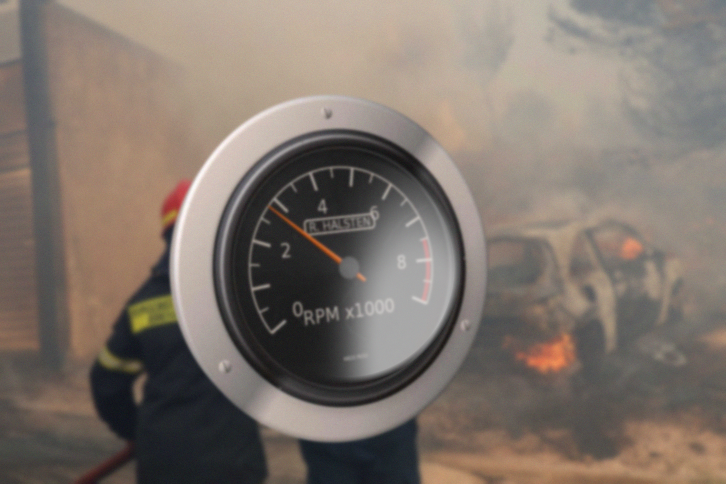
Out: 2750 (rpm)
